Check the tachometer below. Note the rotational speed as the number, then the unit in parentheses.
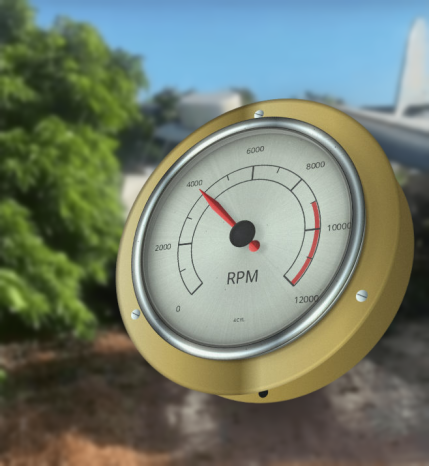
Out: 4000 (rpm)
